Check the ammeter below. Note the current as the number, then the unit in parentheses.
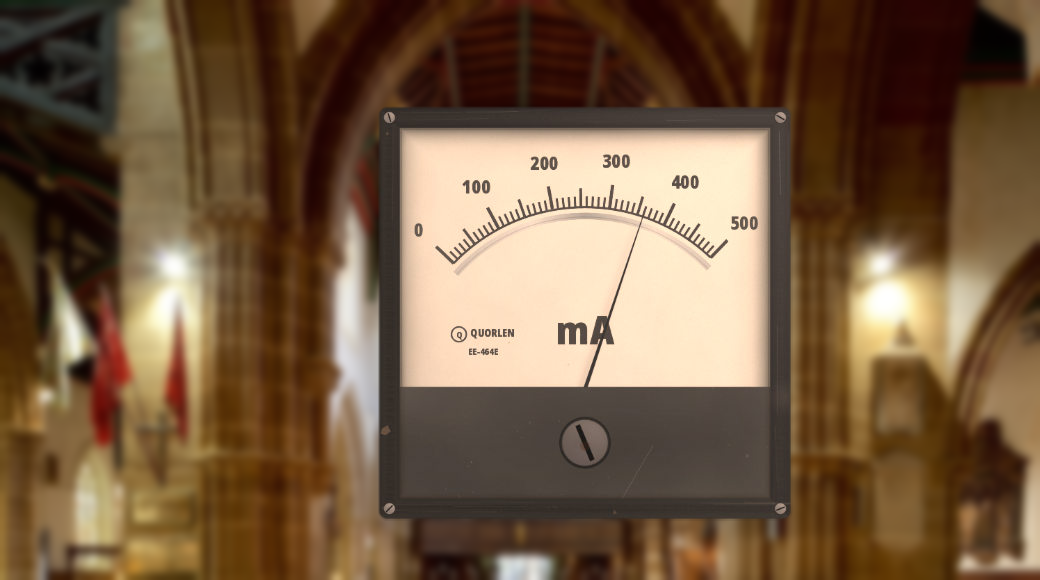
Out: 360 (mA)
